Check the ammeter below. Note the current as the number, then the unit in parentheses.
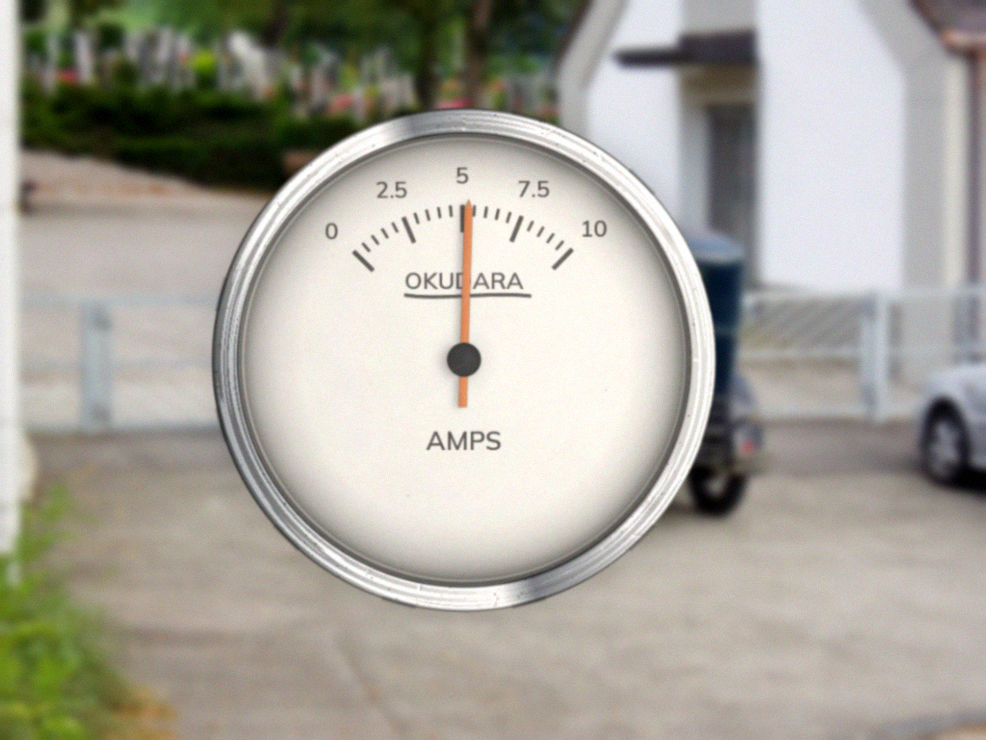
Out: 5.25 (A)
